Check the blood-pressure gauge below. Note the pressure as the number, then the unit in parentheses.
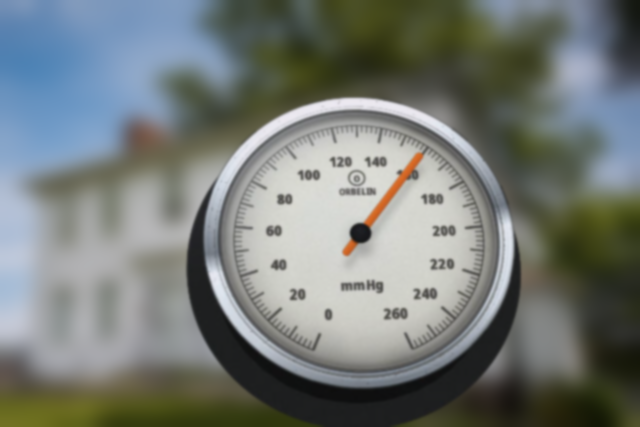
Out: 160 (mmHg)
